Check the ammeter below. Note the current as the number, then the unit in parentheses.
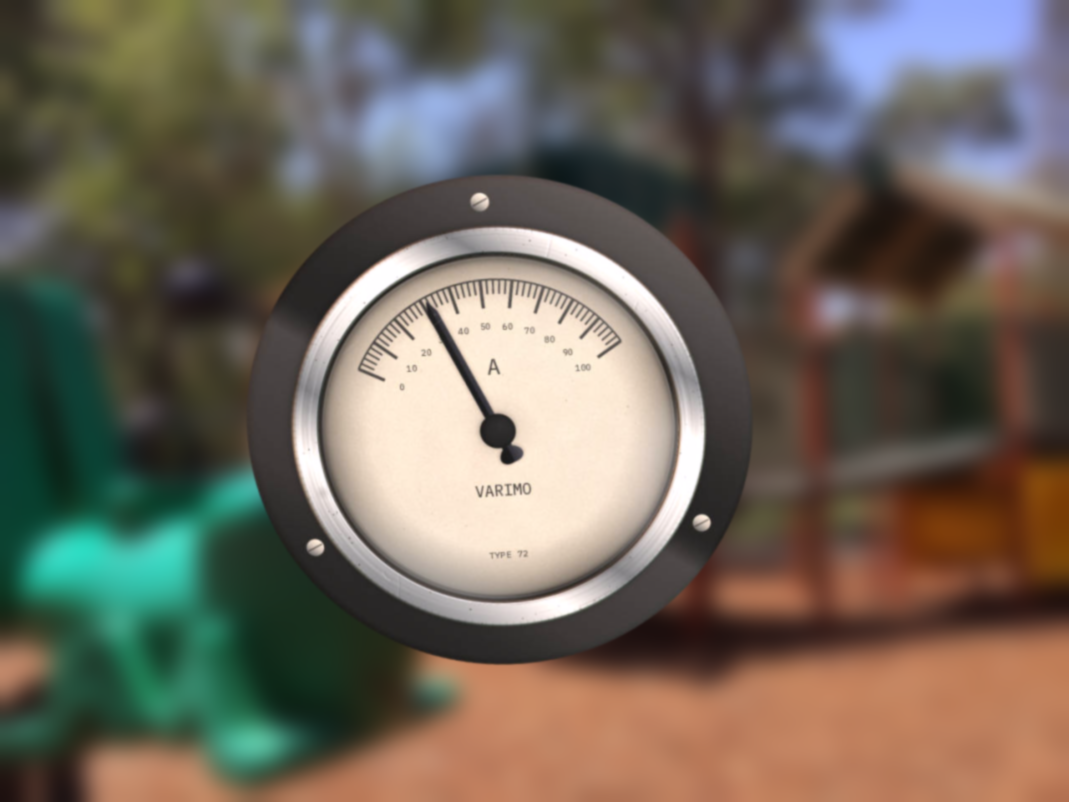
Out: 32 (A)
